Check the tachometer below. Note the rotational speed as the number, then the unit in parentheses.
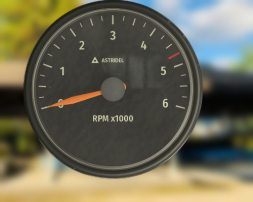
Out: 0 (rpm)
